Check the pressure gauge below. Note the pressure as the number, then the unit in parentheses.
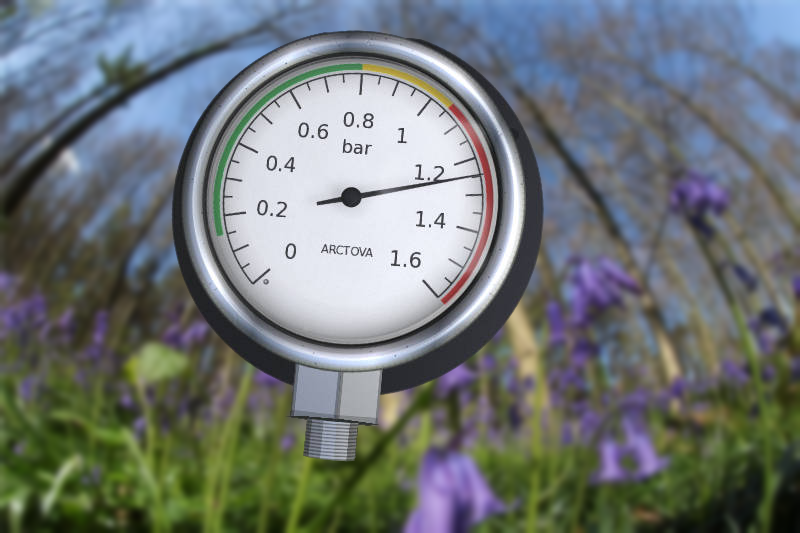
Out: 1.25 (bar)
